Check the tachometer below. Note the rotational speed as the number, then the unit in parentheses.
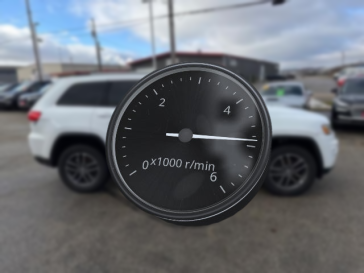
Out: 4900 (rpm)
